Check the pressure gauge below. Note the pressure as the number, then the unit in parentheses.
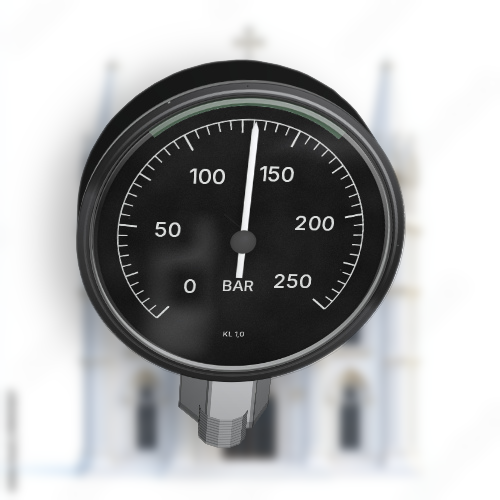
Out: 130 (bar)
